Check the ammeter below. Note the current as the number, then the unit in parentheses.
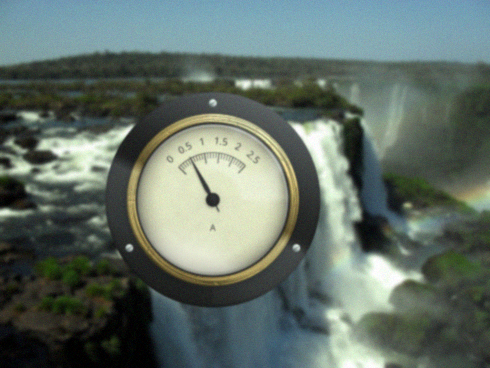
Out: 0.5 (A)
